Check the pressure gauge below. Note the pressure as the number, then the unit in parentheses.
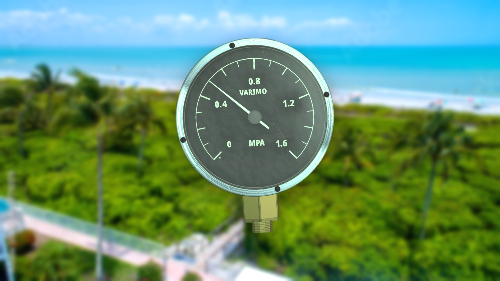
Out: 0.5 (MPa)
